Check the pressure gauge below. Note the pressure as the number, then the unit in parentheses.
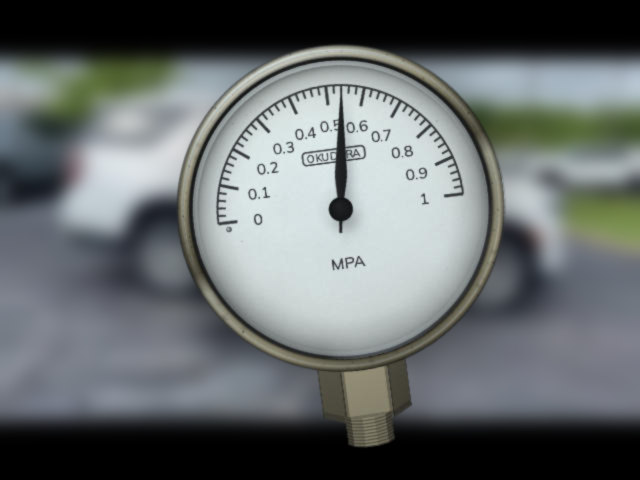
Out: 0.54 (MPa)
